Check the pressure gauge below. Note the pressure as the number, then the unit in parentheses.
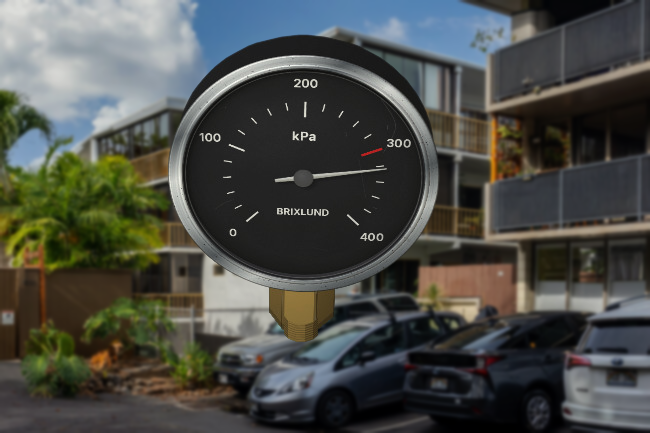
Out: 320 (kPa)
